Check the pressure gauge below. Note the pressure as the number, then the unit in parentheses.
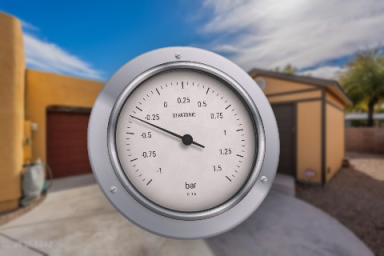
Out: -0.35 (bar)
